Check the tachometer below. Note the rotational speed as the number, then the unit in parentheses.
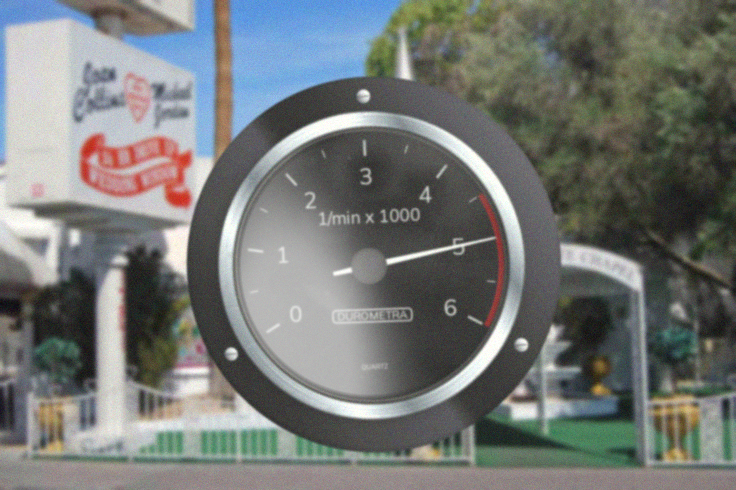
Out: 5000 (rpm)
